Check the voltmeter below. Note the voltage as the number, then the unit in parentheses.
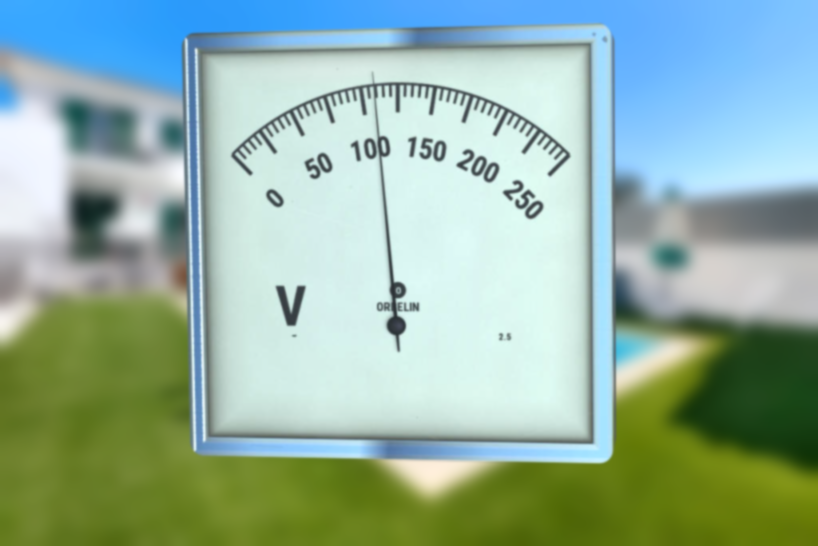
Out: 110 (V)
